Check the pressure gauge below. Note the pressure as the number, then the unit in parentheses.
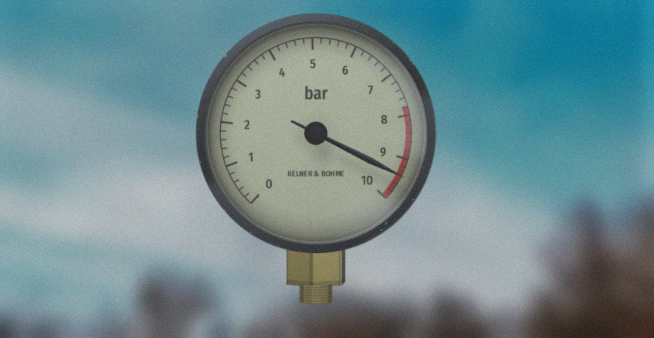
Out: 9.4 (bar)
